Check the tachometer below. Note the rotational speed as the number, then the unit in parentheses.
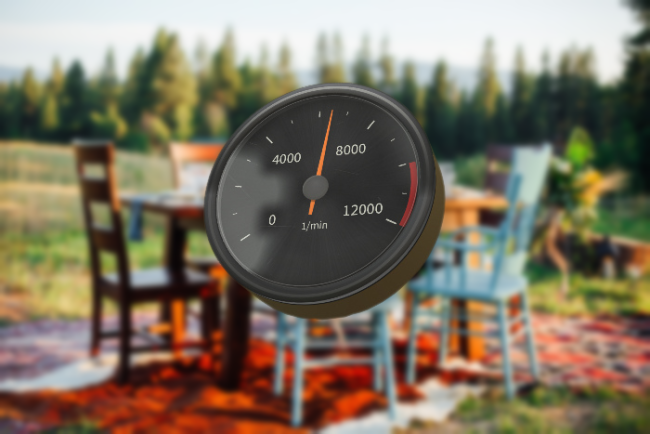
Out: 6500 (rpm)
